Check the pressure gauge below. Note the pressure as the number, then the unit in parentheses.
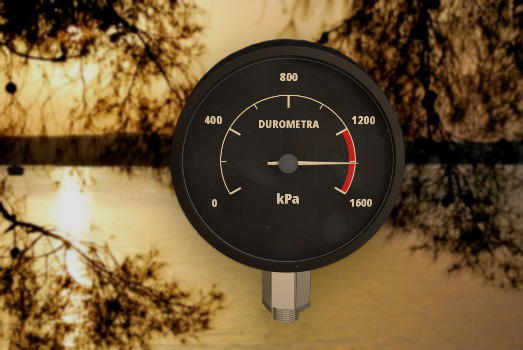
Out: 1400 (kPa)
